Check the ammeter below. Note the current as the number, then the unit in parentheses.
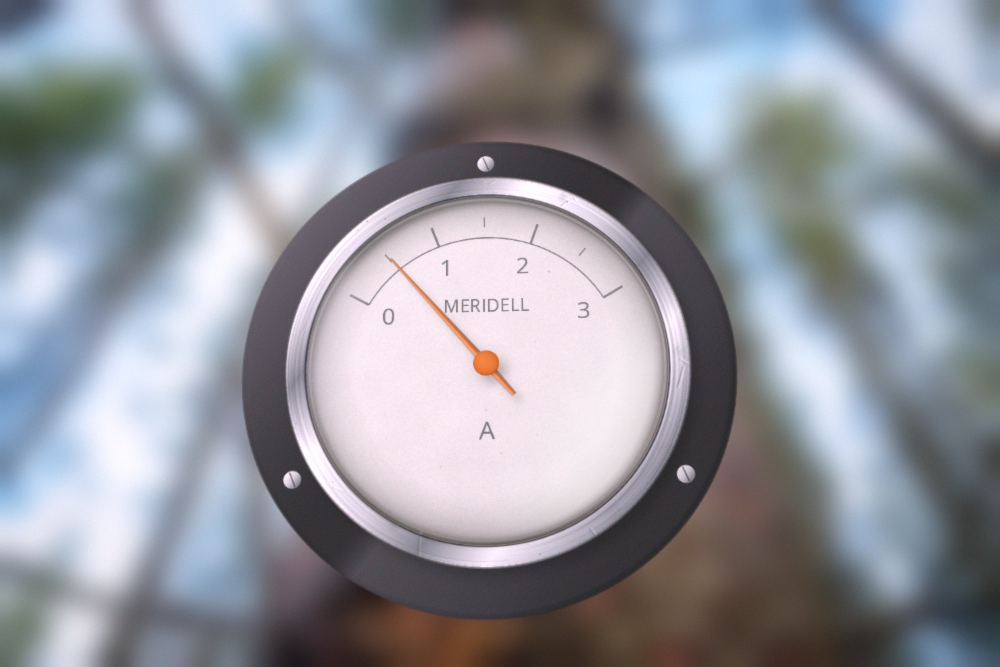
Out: 0.5 (A)
